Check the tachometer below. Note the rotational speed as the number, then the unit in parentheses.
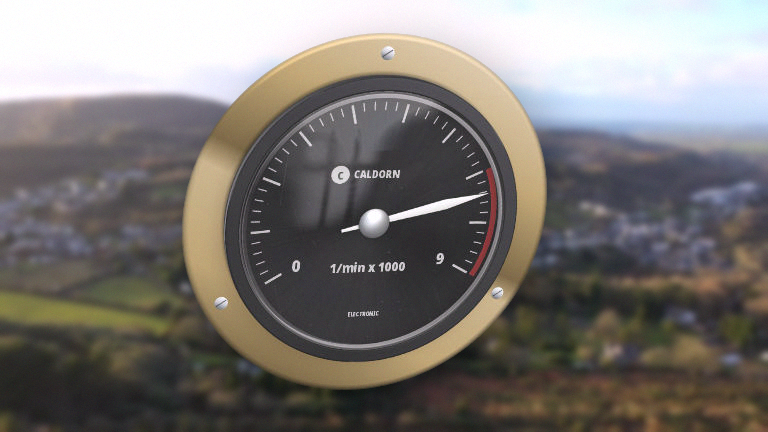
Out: 7400 (rpm)
